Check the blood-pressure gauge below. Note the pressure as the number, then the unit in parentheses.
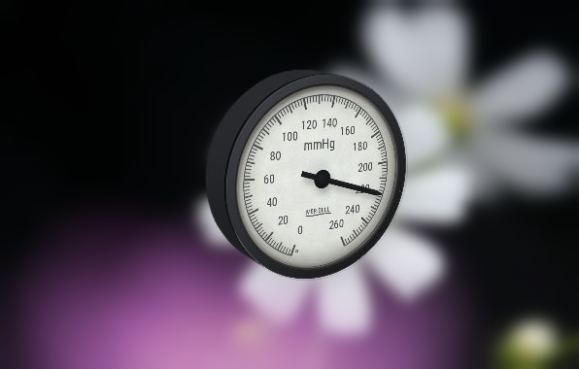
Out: 220 (mmHg)
